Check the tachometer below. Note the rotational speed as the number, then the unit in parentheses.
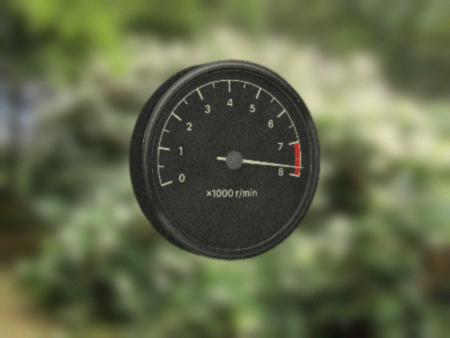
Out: 7750 (rpm)
